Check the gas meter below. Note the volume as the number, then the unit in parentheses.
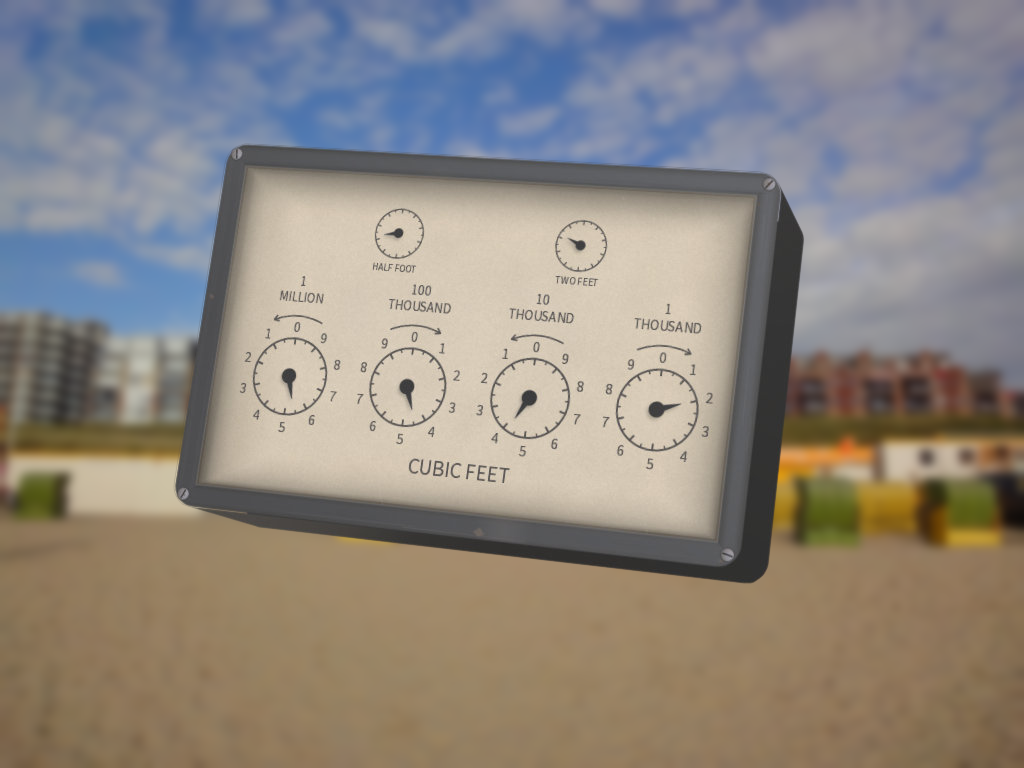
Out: 544200 (ft³)
